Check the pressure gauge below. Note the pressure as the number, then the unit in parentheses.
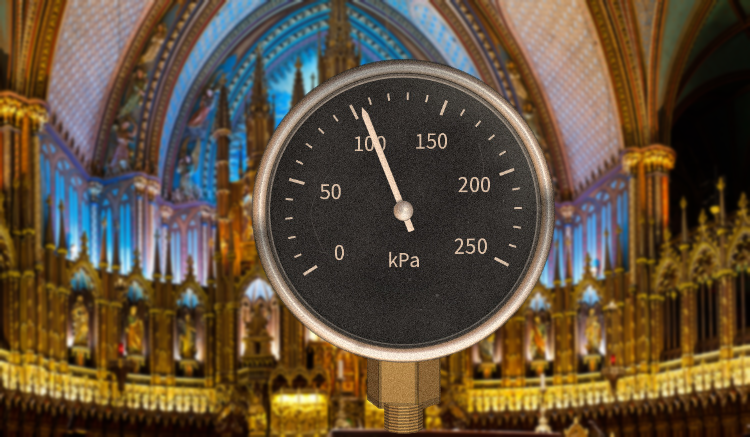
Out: 105 (kPa)
